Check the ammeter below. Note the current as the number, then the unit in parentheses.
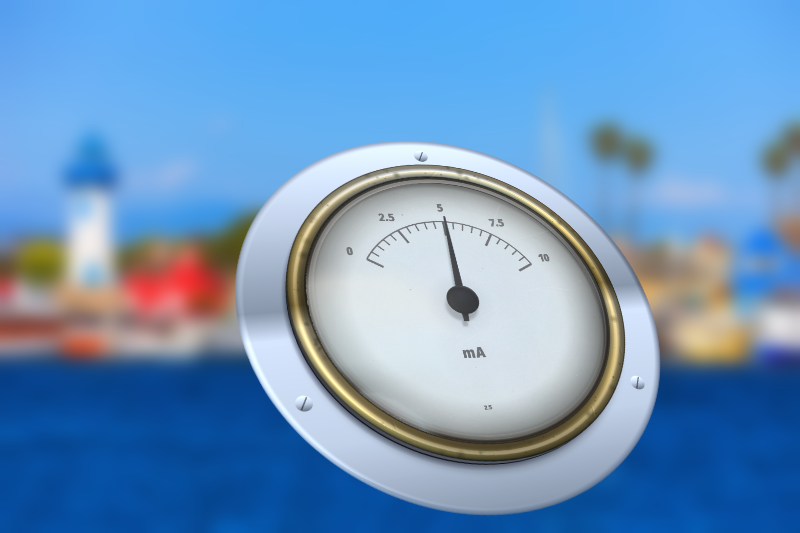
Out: 5 (mA)
